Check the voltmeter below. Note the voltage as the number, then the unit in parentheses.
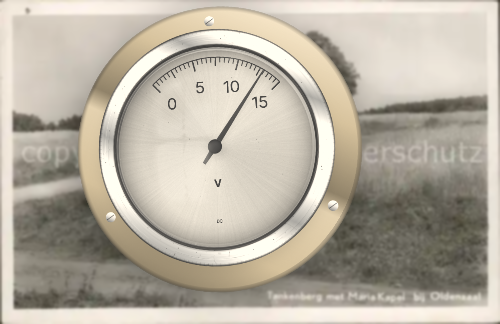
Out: 13 (V)
